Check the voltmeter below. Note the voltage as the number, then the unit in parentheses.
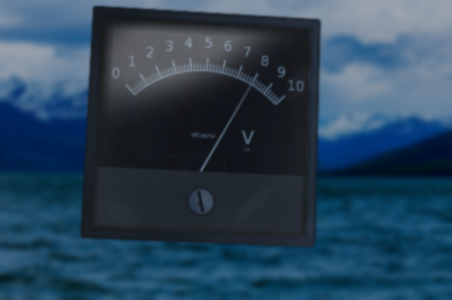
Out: 8 (V)
